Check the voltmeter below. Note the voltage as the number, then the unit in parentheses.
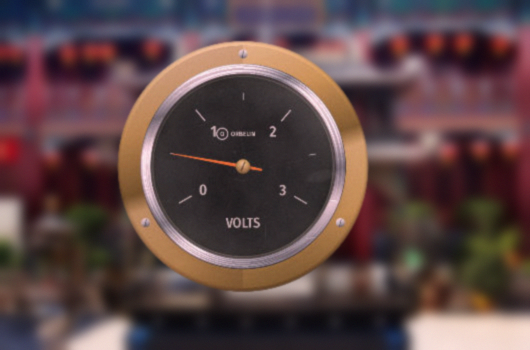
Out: 0.5 (V)
